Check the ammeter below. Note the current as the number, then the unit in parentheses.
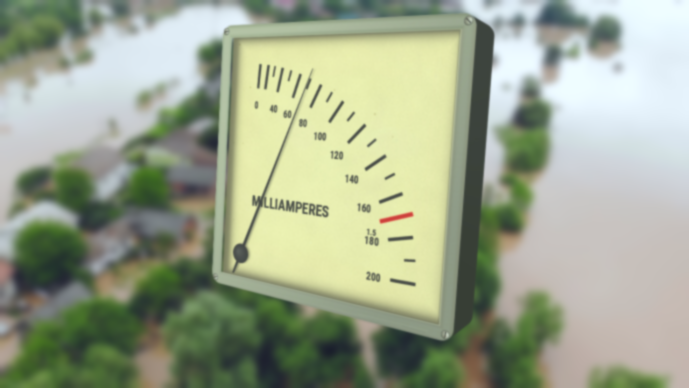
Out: 70 (mA)
